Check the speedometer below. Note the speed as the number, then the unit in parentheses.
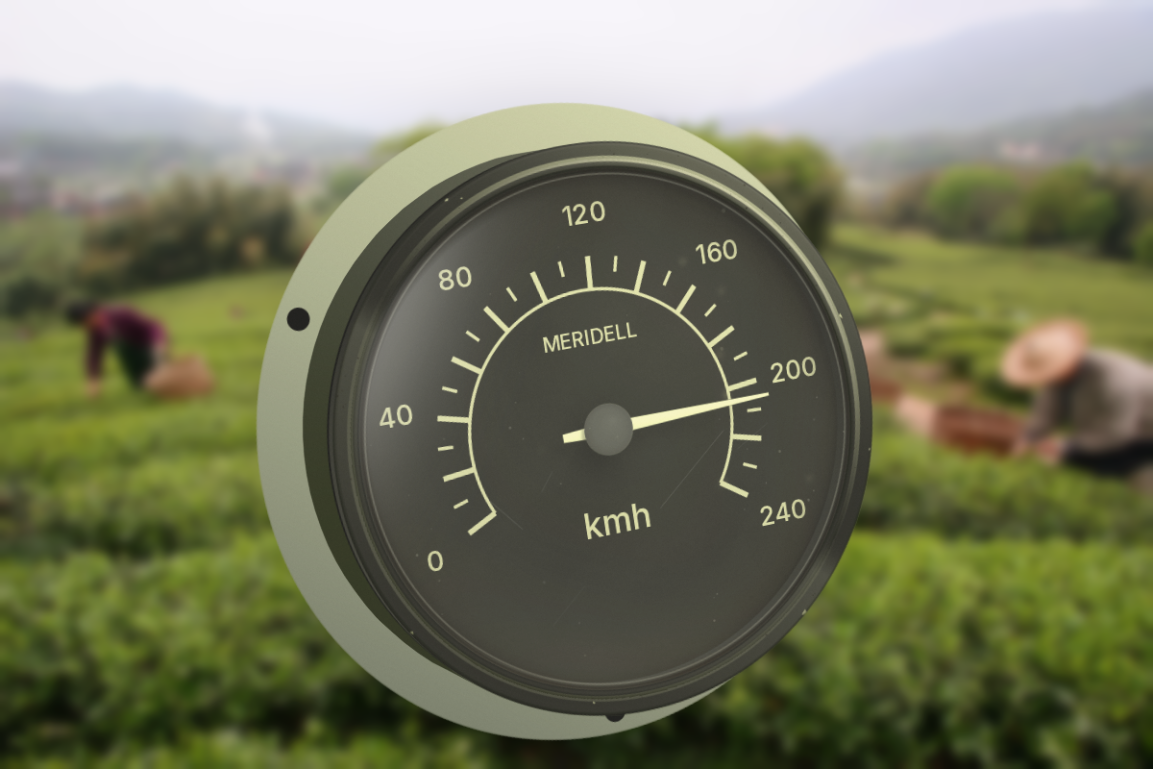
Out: 205 (km/h)
